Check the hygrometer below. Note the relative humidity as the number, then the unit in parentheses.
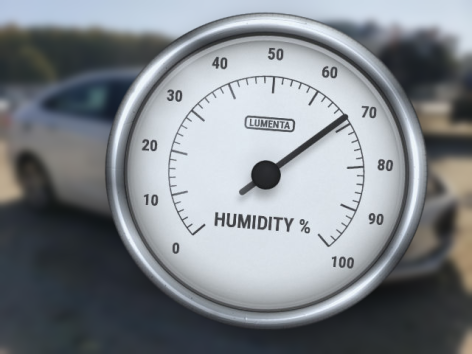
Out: 68 (%)
